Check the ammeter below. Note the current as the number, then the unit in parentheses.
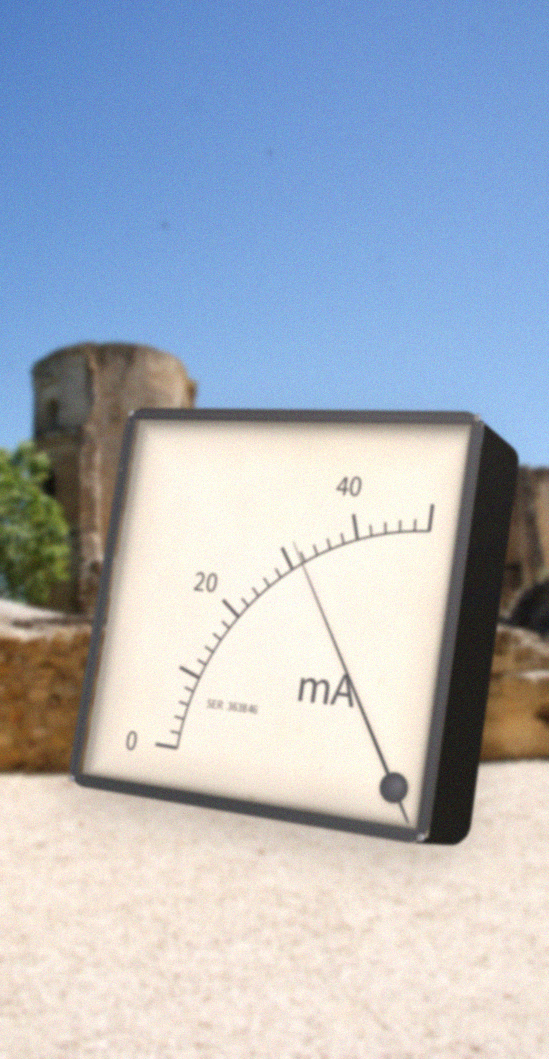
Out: 32 (mA)
